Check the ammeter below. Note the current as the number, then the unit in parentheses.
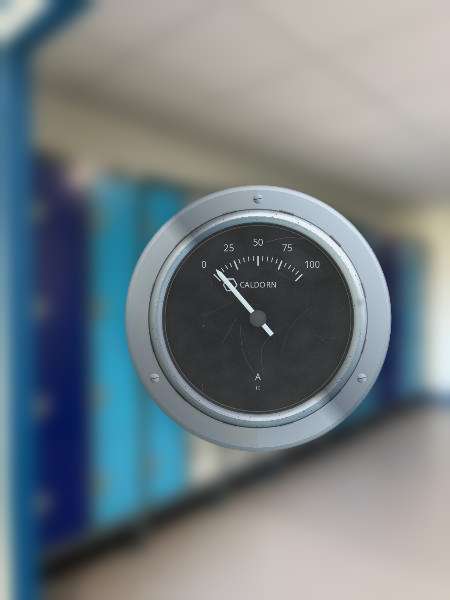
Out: 5 (A)
